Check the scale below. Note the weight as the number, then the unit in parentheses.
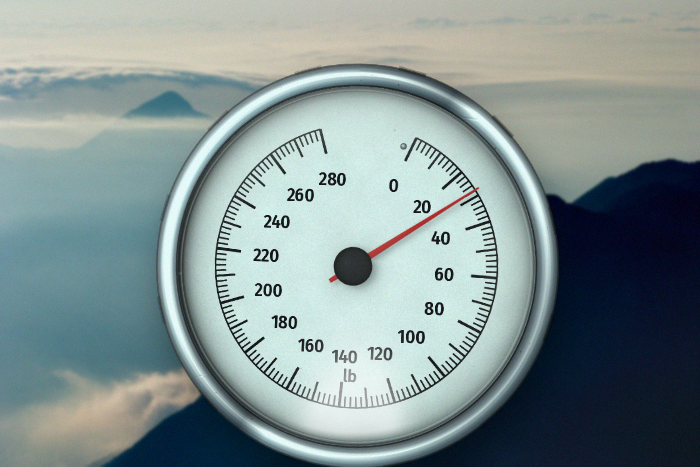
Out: 28 (lb)
